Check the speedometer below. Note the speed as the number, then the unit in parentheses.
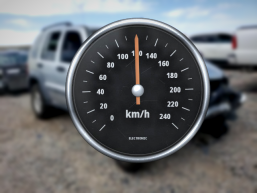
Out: 120 (km/h)
